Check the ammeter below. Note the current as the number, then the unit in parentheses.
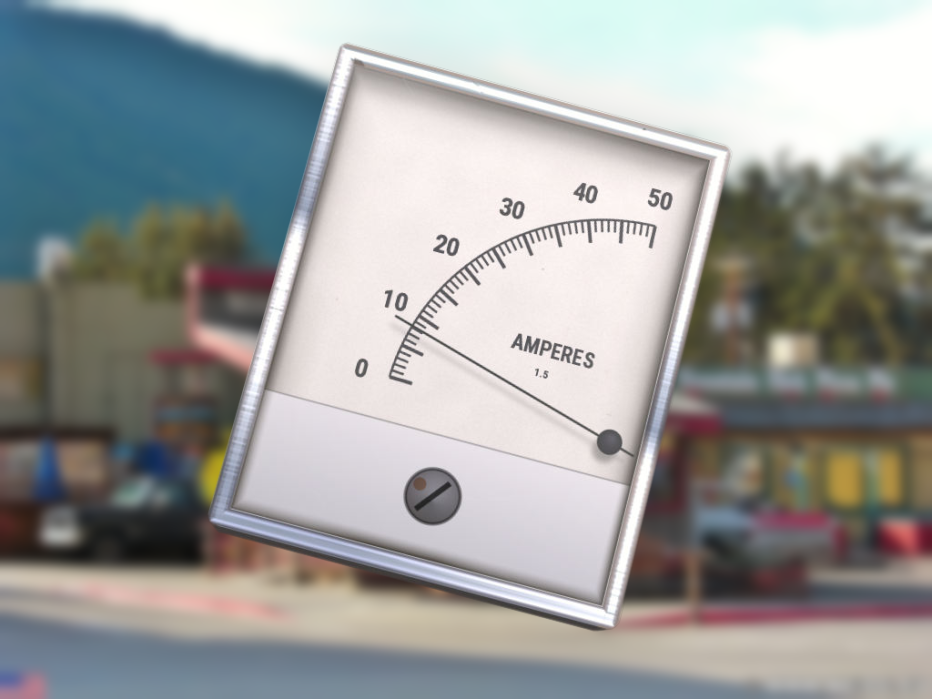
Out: 8 (A)
